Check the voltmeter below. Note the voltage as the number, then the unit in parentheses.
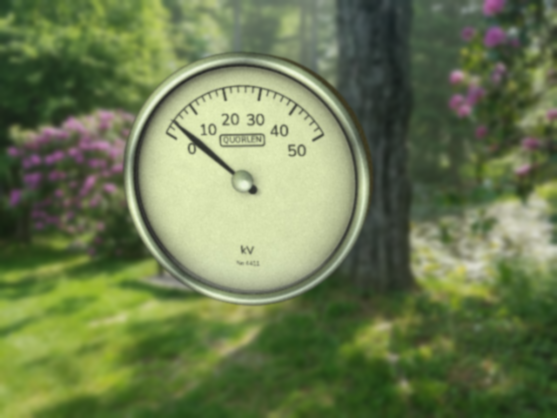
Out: 4 (kV)
